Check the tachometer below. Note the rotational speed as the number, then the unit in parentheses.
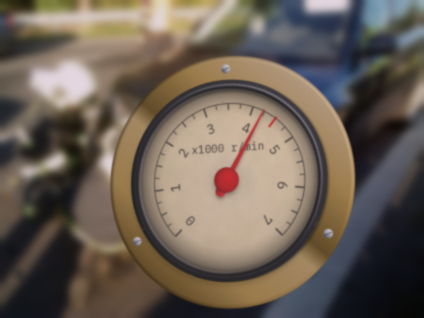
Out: 4250 (rpm)
